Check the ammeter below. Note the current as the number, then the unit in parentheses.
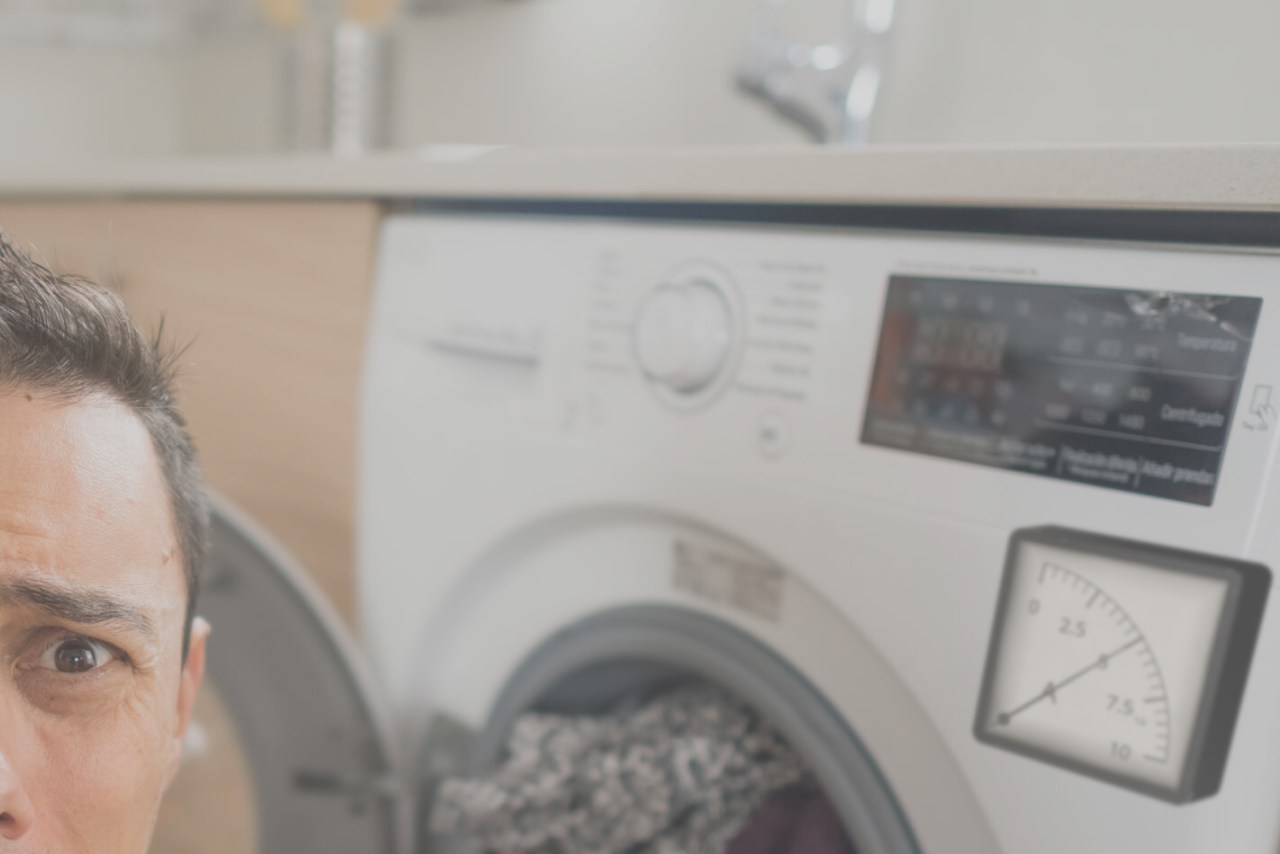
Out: 5 (A)
